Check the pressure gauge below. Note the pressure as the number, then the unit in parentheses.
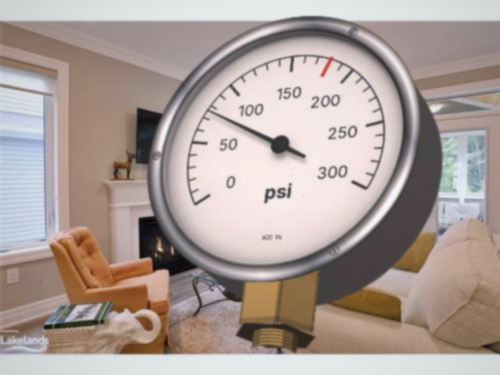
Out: 75 (psi)
